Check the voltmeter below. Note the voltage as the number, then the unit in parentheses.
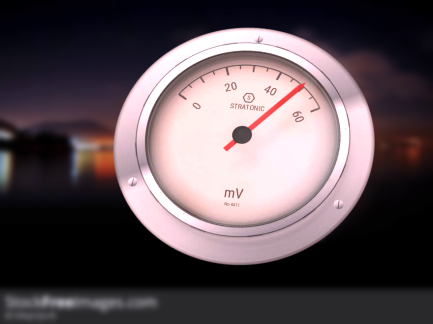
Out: 50 (mV)
